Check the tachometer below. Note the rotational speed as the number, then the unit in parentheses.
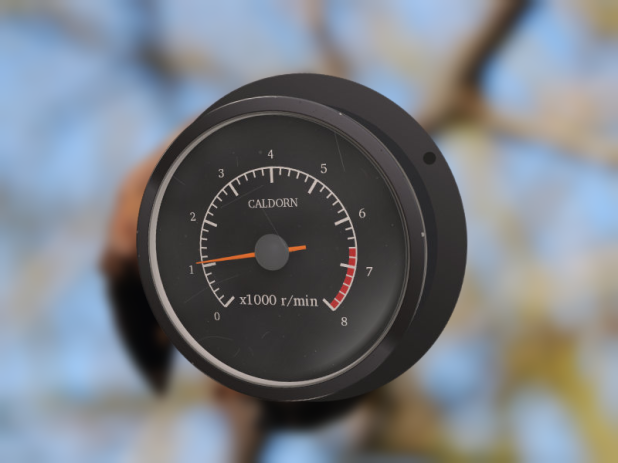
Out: 1100 (rpm)
